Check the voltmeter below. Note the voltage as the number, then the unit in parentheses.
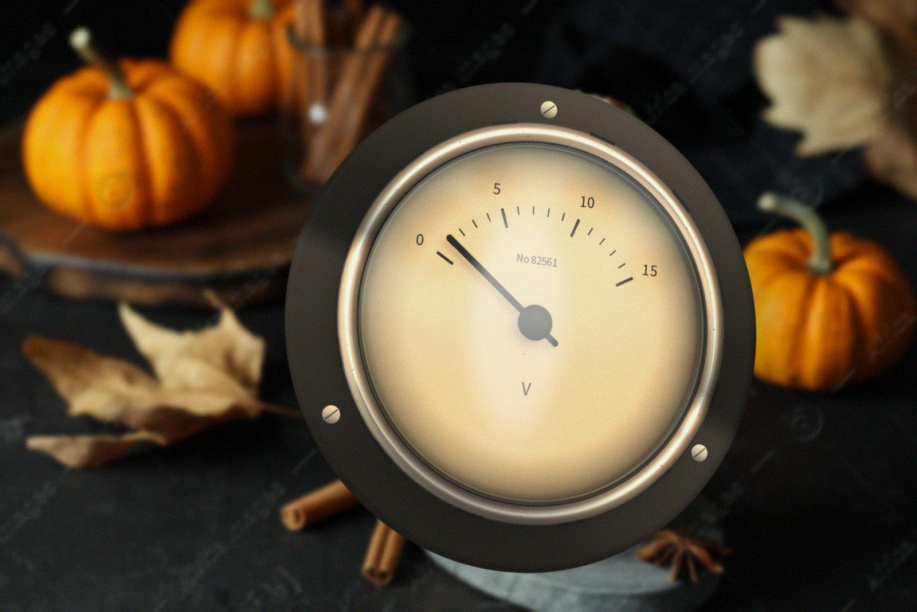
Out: 1 (V)
